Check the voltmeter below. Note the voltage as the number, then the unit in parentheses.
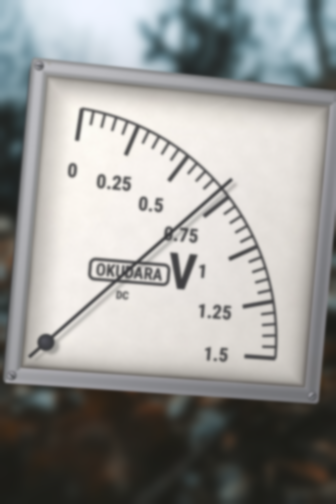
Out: 0.7 (V)
